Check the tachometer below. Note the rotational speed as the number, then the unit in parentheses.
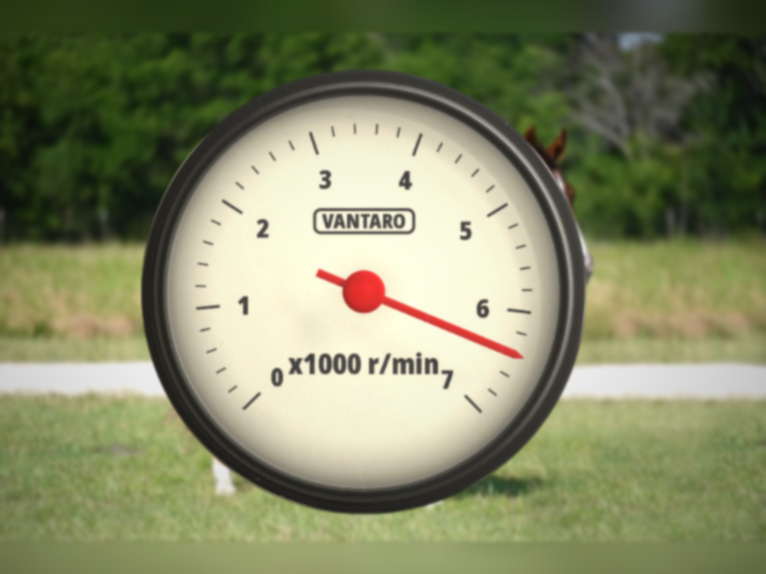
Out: 6400 (rpm)
